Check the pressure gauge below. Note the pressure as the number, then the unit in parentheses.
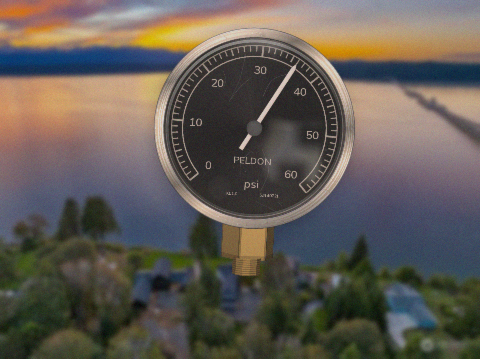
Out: 36 (psi)
